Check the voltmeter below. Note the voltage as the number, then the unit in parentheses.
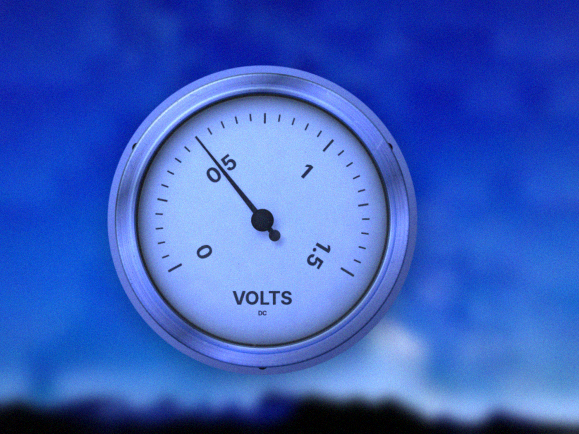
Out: 0.5 (V)
